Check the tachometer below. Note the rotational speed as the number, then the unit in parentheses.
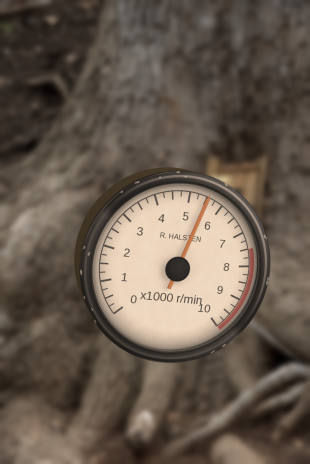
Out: 5500 (rpm)
